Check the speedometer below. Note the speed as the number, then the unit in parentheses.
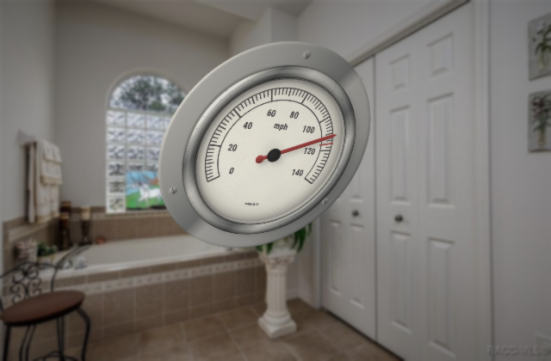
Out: 110 (mph)
